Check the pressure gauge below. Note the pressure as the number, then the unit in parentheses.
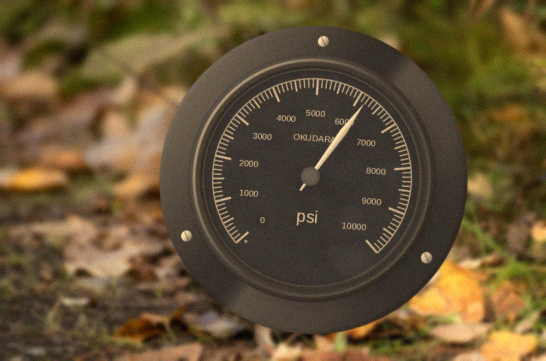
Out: 6200 (psi)
